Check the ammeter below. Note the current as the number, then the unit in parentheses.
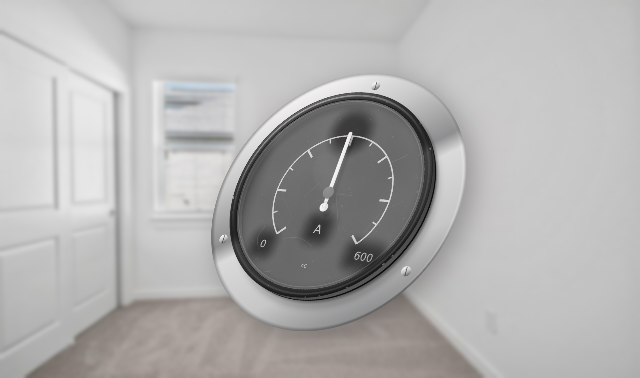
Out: 300 (A)
